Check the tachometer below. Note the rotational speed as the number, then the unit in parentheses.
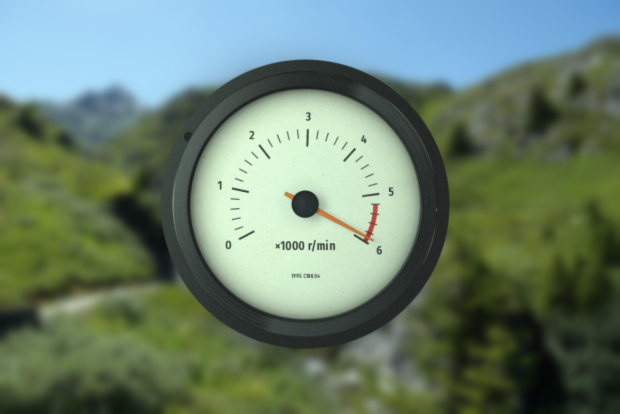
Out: 5900 (rpm)
